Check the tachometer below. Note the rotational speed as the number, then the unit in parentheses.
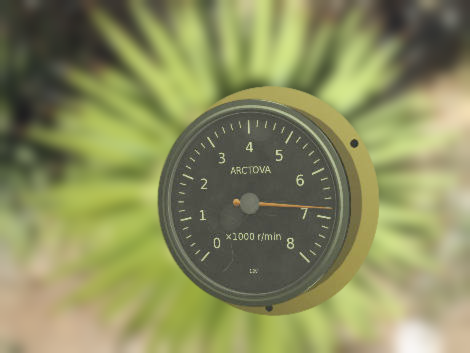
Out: 6800 (rpm)
